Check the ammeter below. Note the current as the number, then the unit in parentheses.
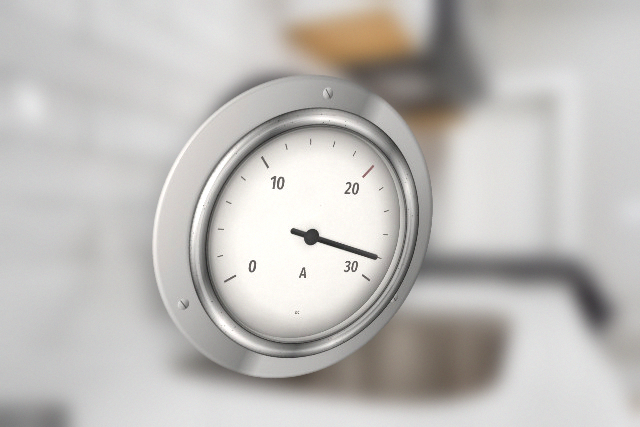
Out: 28 (A)
